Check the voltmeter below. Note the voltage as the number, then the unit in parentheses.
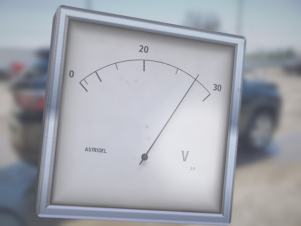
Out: 27.5 (V)
